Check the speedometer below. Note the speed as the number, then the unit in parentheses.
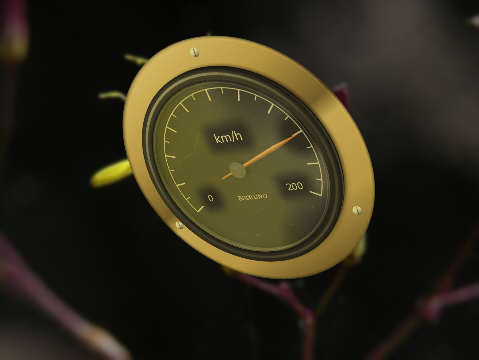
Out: 160 (km/h)
